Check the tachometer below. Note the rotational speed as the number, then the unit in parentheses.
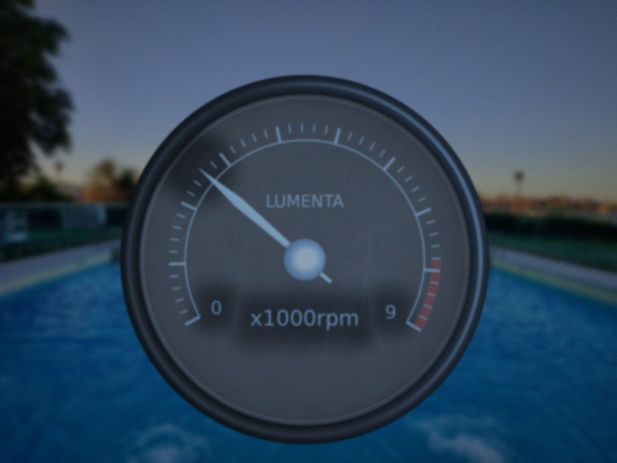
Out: 2600 (rpm)
